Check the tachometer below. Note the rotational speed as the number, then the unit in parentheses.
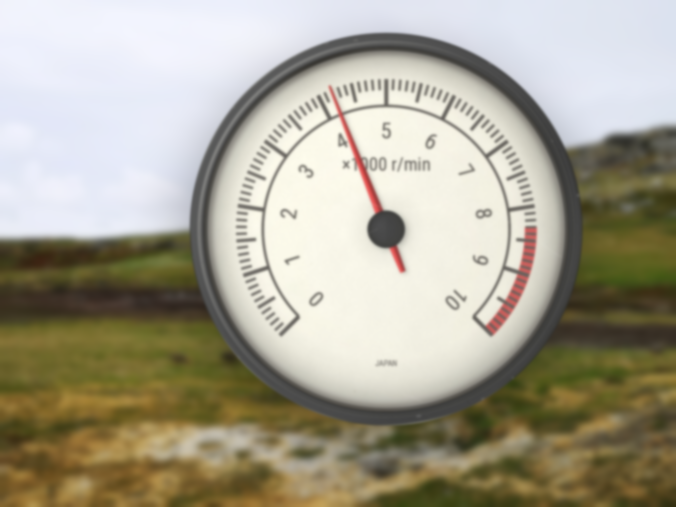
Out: 4200 (rpm)
